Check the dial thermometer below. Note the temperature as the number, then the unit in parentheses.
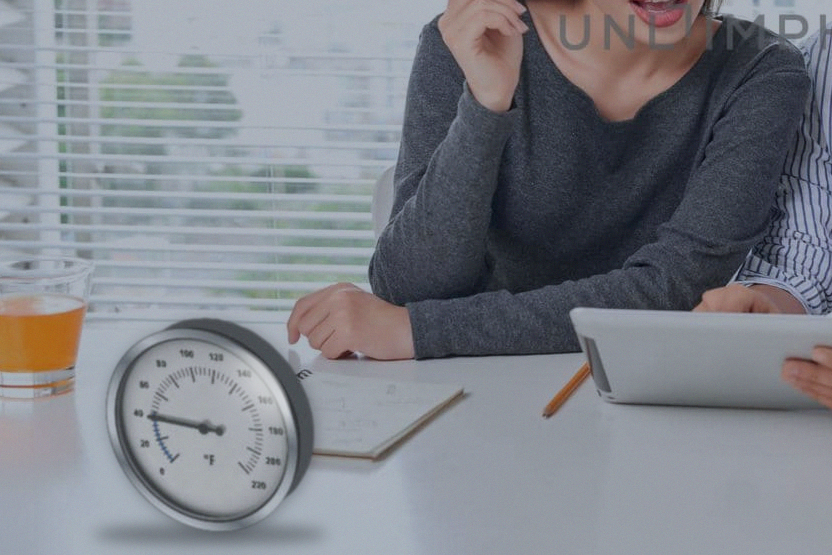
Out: 40 (°F)
